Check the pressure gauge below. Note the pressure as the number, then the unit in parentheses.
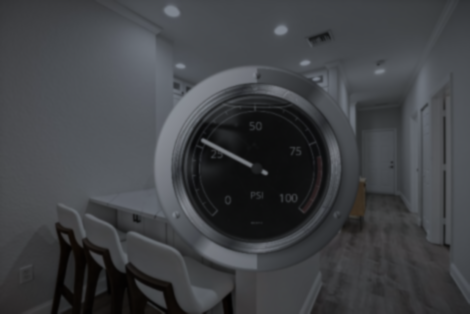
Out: 27.5 (psi)
